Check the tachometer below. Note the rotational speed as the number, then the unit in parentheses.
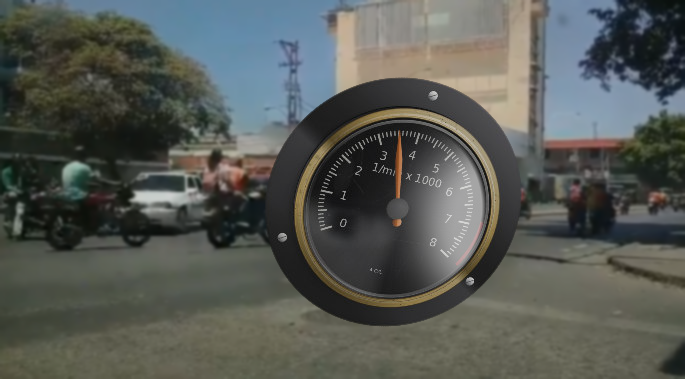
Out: 3500 (rpm)
